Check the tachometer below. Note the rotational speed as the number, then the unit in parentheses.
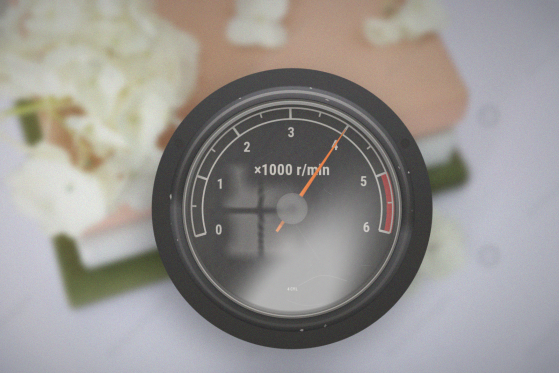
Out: 4000 (rpm)
